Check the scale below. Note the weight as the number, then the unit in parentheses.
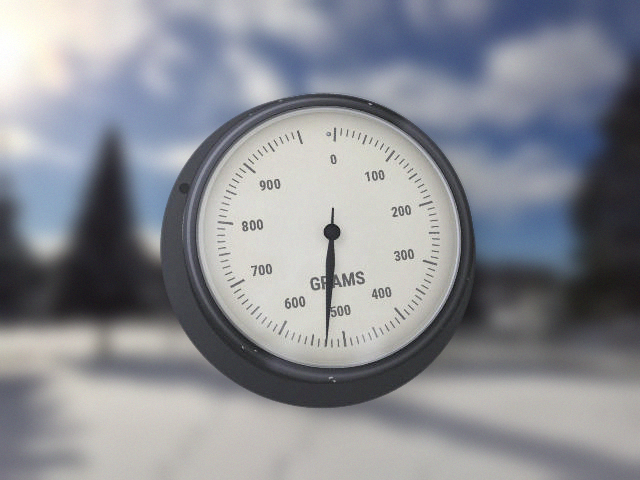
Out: 530 (g)
